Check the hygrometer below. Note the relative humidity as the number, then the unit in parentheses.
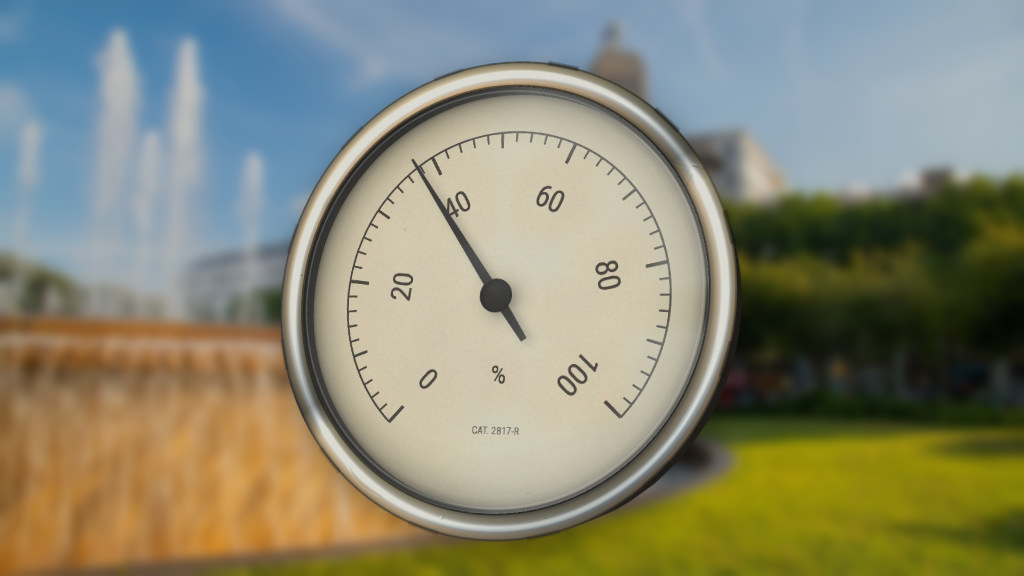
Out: 38 (%)
